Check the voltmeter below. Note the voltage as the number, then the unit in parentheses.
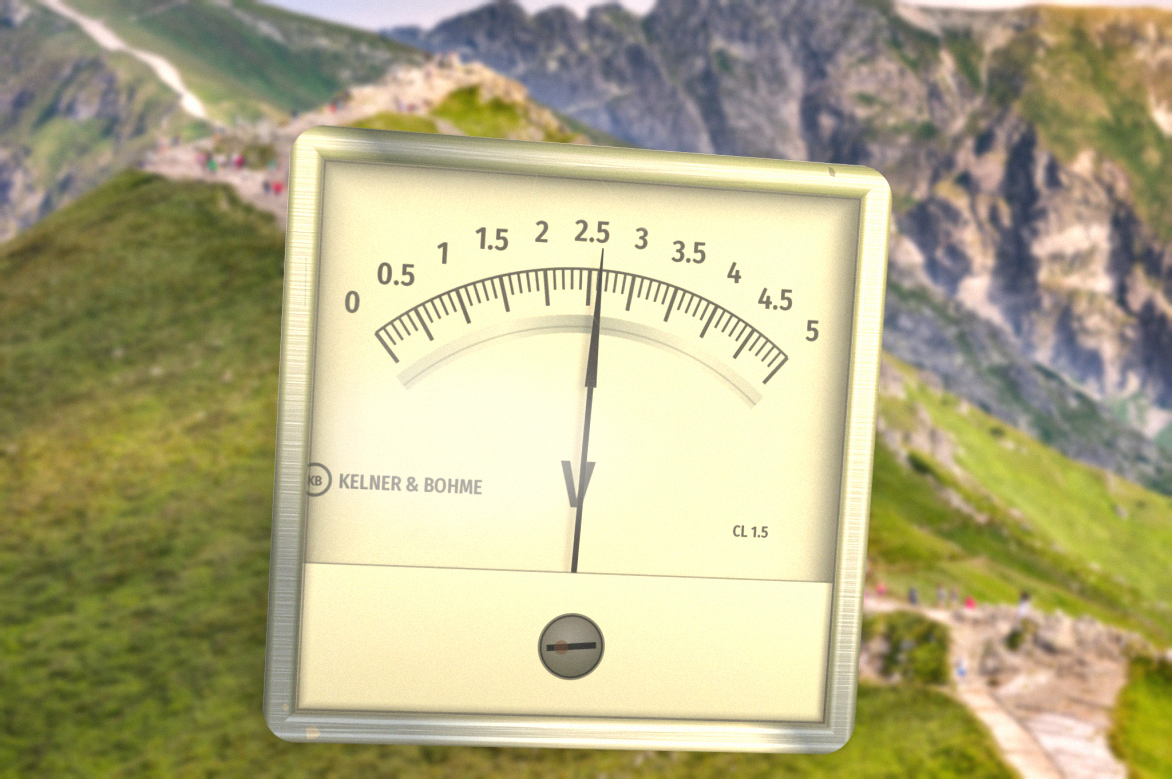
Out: 2.6 (V)
